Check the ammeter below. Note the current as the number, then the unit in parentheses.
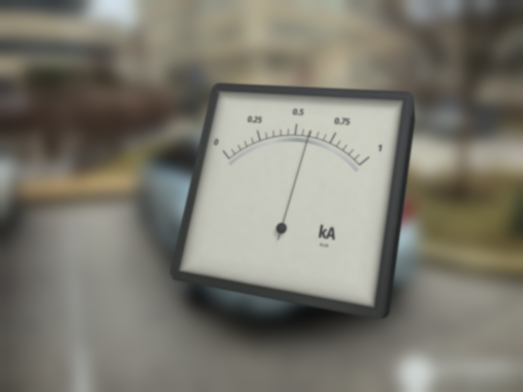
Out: 0.6 (kA)
